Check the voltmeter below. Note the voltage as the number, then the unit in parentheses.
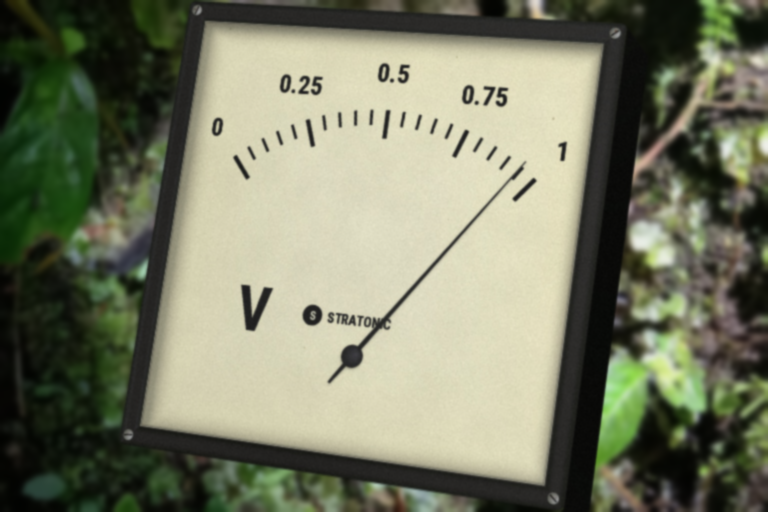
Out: 0.95 (V)
